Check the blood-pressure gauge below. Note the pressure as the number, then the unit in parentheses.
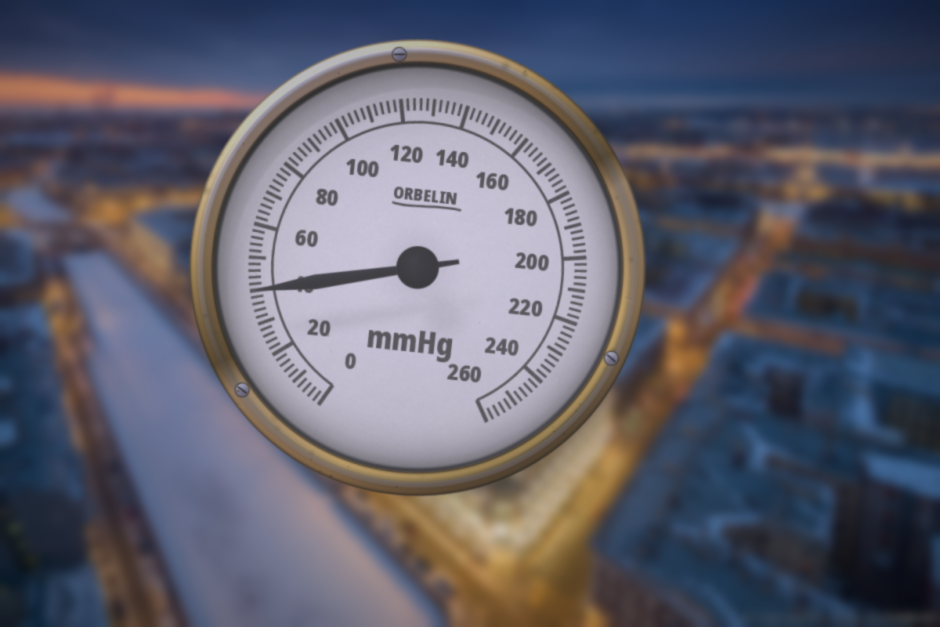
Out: 40 (mmHg)
